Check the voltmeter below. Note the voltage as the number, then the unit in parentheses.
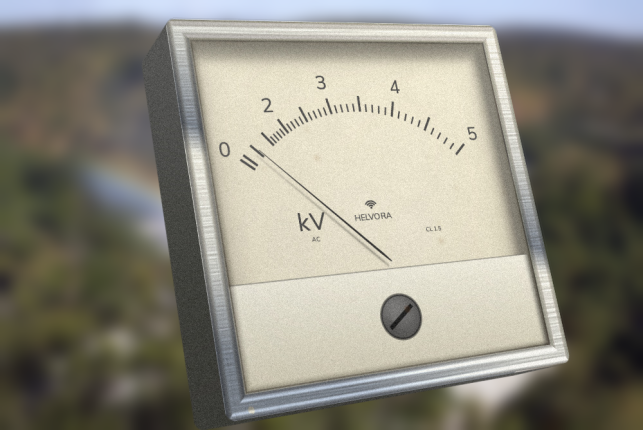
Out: 1 (kV)
